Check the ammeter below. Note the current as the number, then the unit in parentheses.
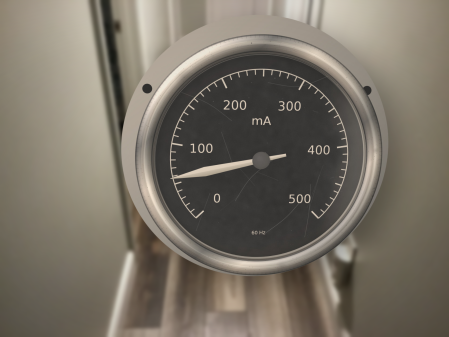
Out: 60 (mA)
